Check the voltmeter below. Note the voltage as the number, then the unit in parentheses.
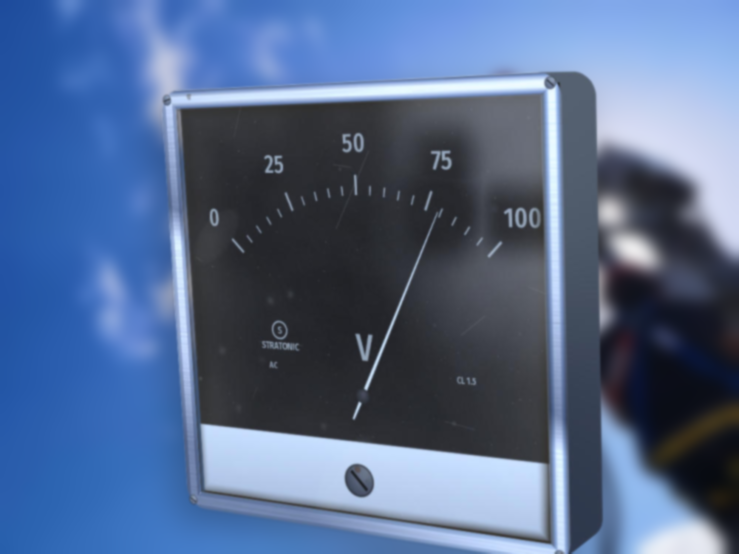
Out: 80 (V)
